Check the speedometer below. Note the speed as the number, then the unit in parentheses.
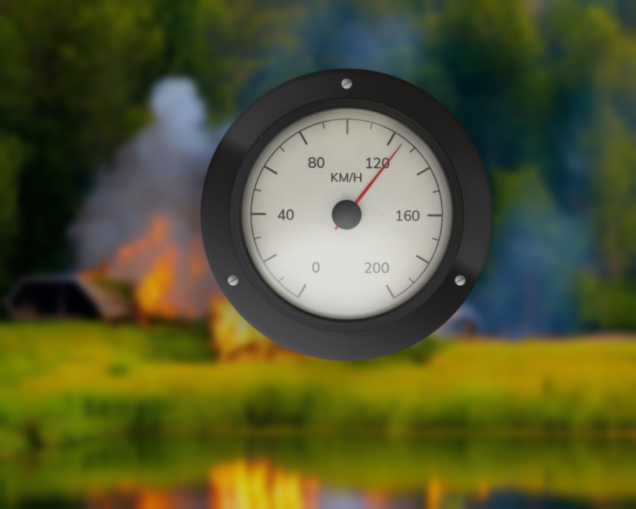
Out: 125 (km/h)
